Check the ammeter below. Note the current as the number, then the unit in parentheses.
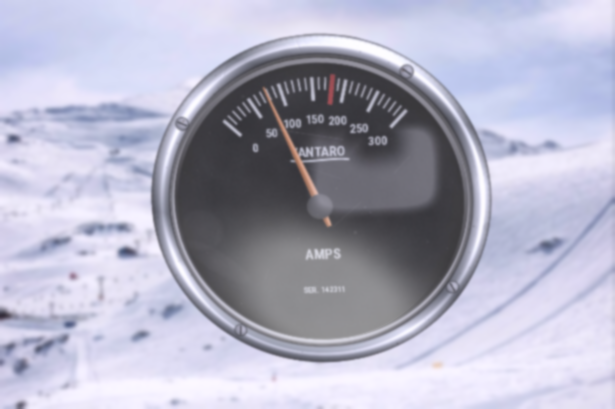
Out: 80 (A)
